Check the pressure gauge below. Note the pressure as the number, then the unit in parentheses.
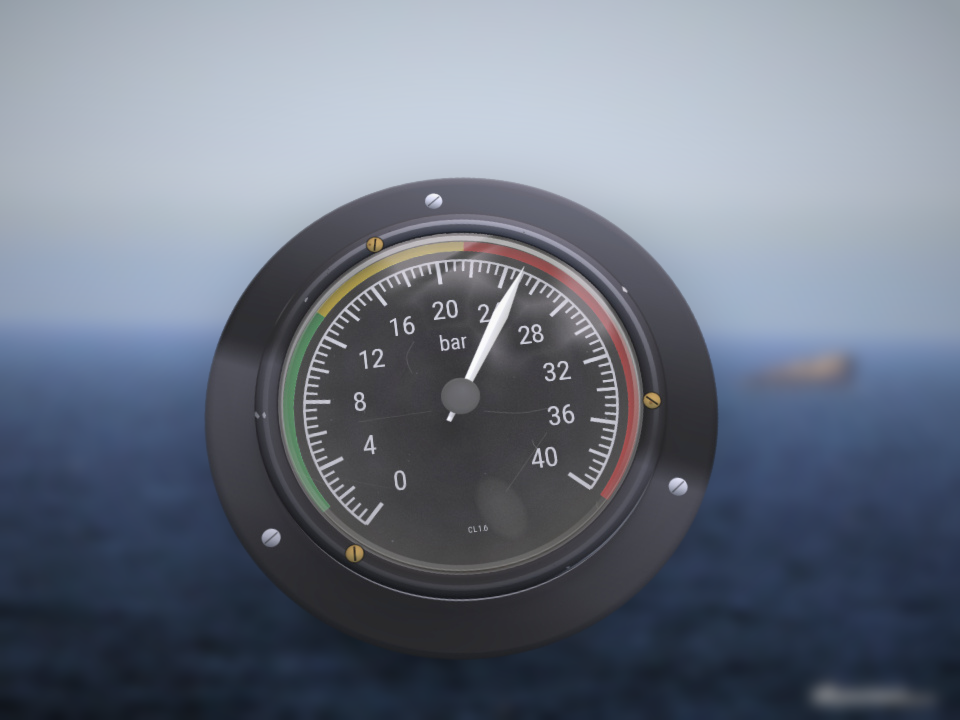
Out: 25 (bar)
